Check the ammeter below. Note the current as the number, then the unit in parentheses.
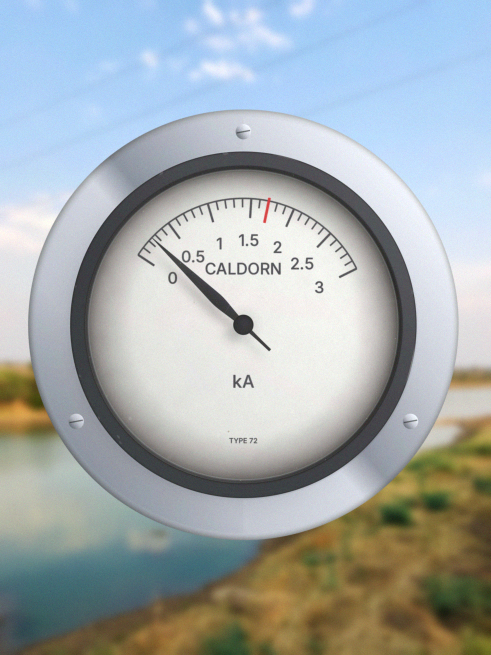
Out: 0.25 (kA)
